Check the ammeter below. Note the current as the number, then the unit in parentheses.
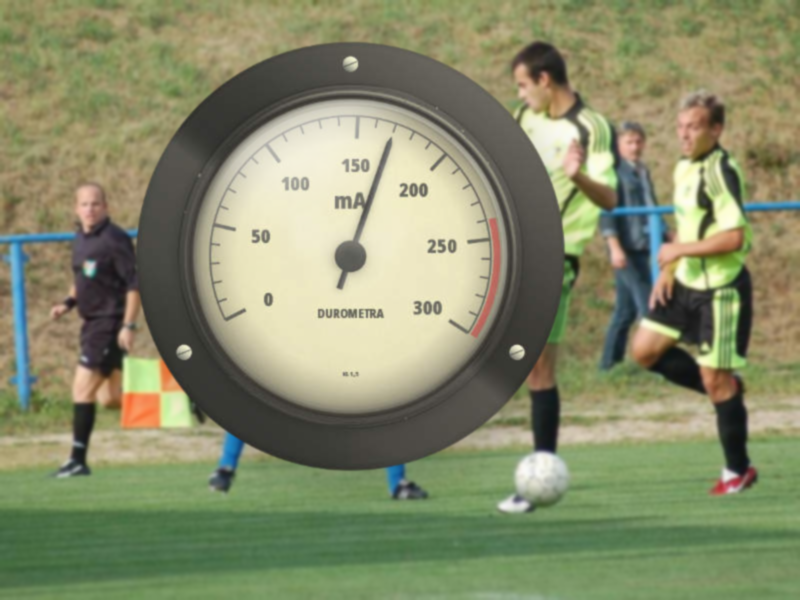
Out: 170 (mA)
